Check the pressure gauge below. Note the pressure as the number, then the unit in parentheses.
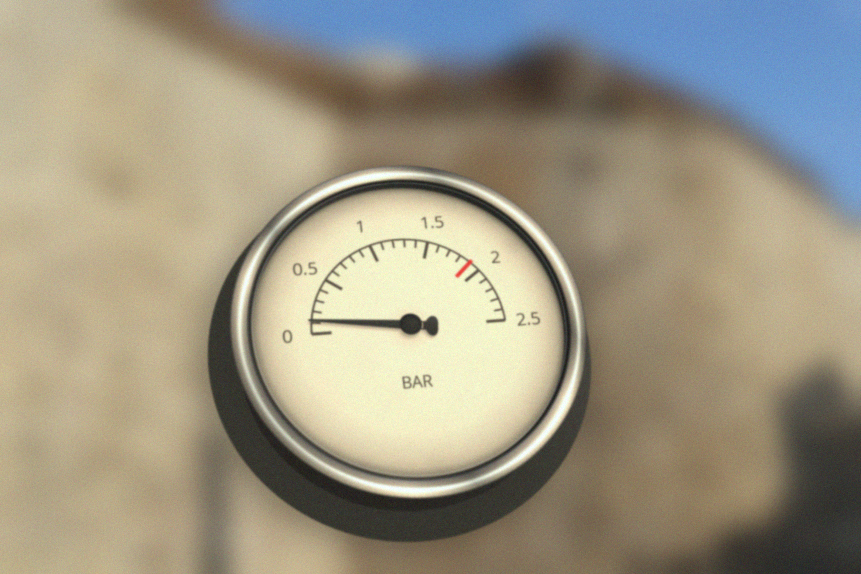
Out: 0.1 (bar)
